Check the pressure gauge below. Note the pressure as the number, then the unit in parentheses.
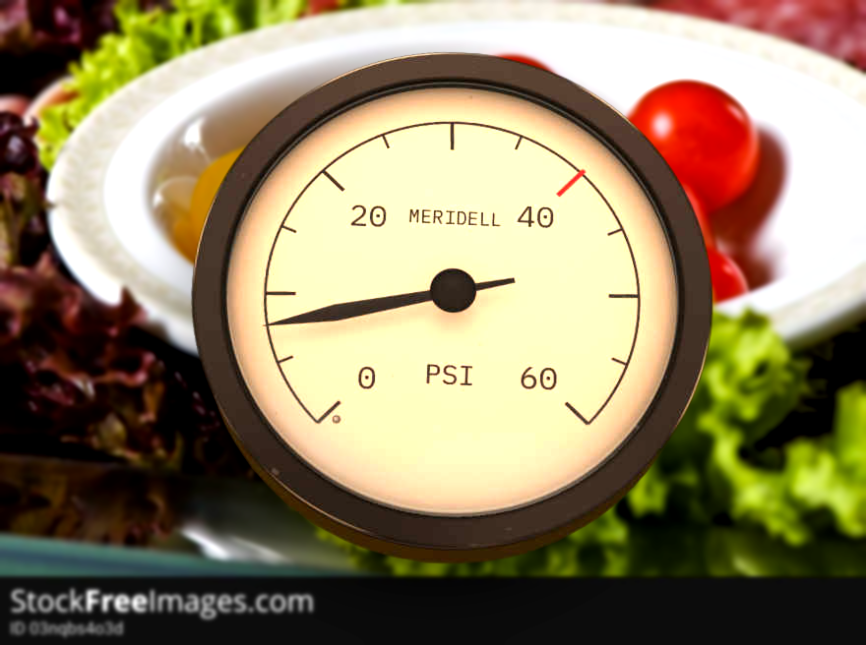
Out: 7.5 (psi)
